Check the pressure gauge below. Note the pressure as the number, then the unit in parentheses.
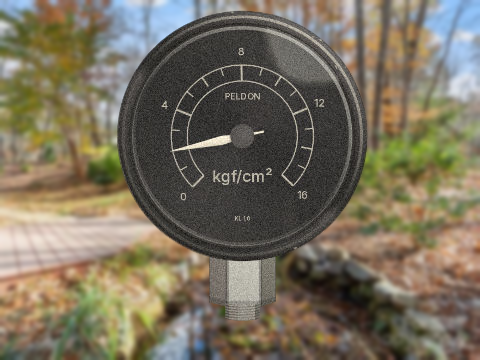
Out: 2 (kg/cm²)
